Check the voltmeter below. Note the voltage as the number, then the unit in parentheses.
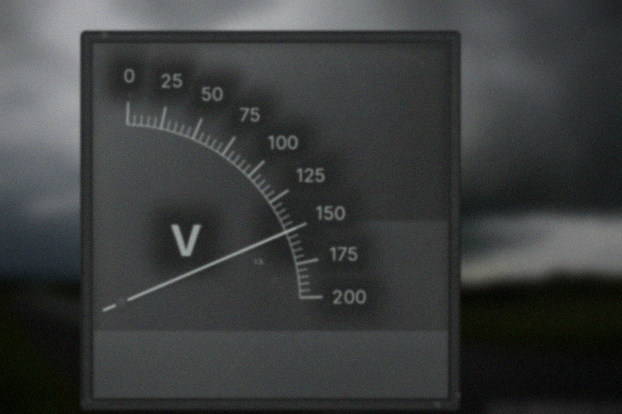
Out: 150 (V)
